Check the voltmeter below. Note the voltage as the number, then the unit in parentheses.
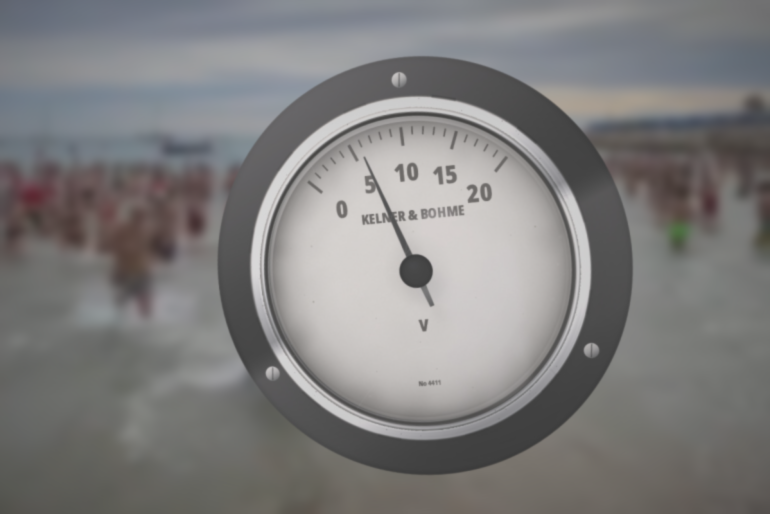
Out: 6 (V)
